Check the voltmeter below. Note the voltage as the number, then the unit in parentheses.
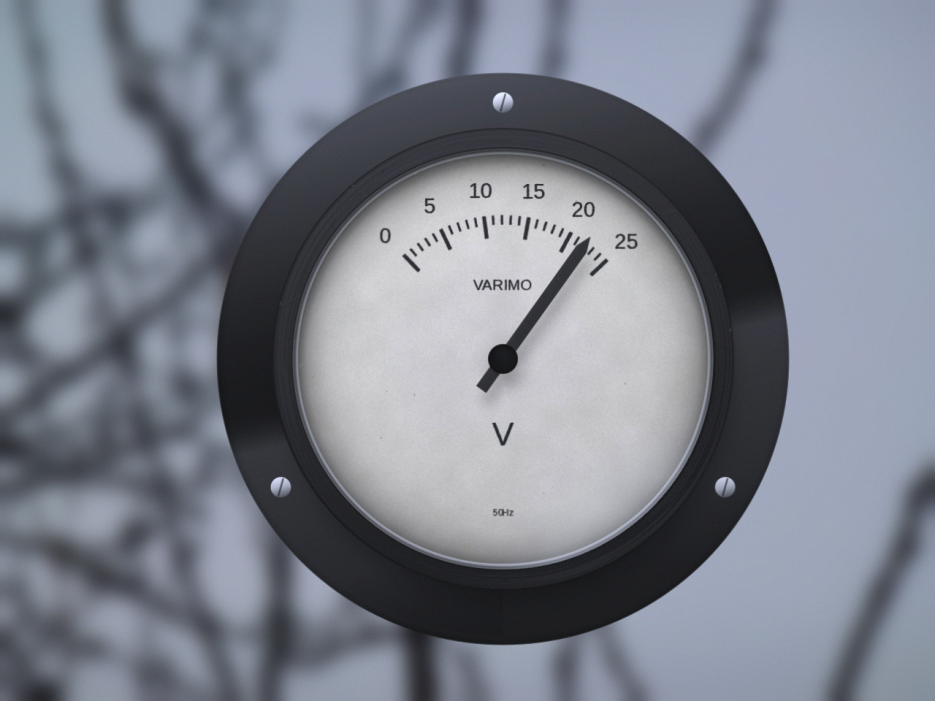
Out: 22 (V)
